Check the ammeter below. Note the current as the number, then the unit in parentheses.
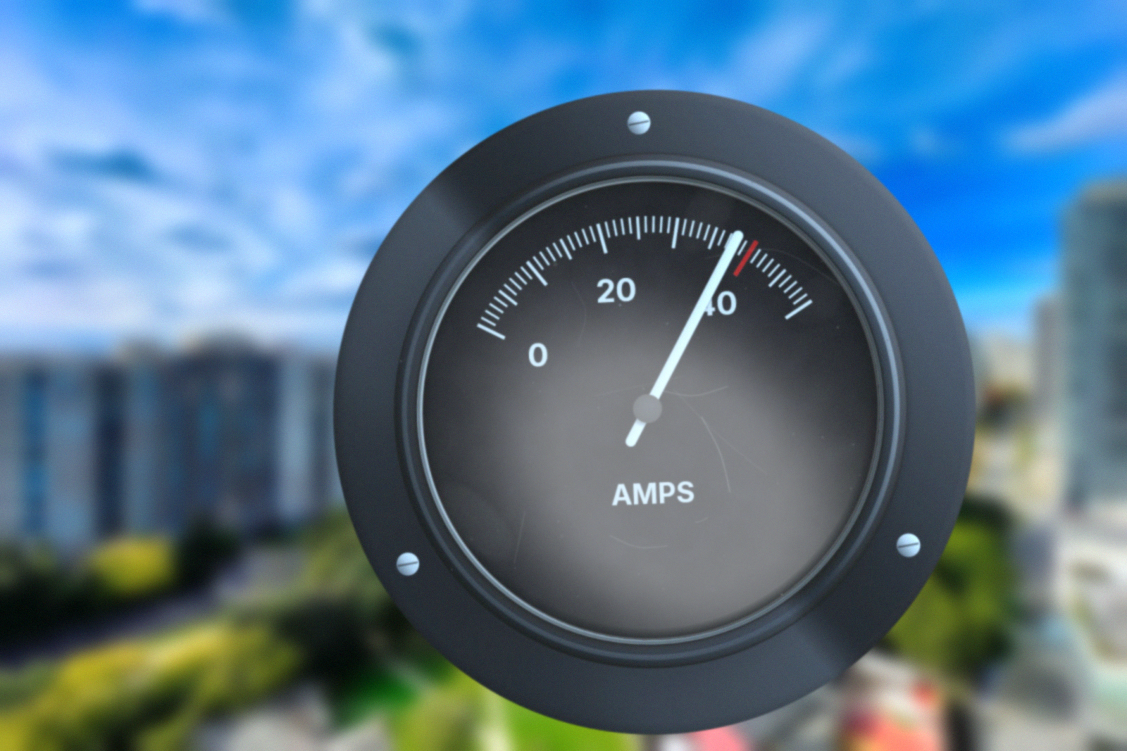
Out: 38 (A)
